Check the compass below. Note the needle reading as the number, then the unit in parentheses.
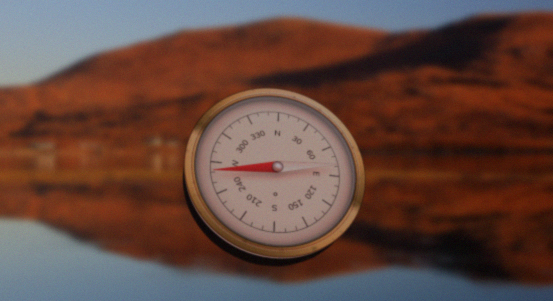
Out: 260 (°)
